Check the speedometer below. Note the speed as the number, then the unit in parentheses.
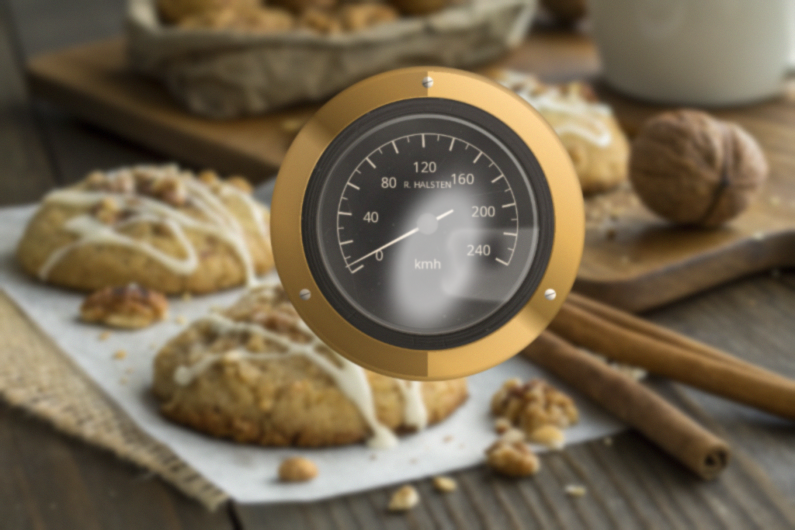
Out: 5 (km/h)
